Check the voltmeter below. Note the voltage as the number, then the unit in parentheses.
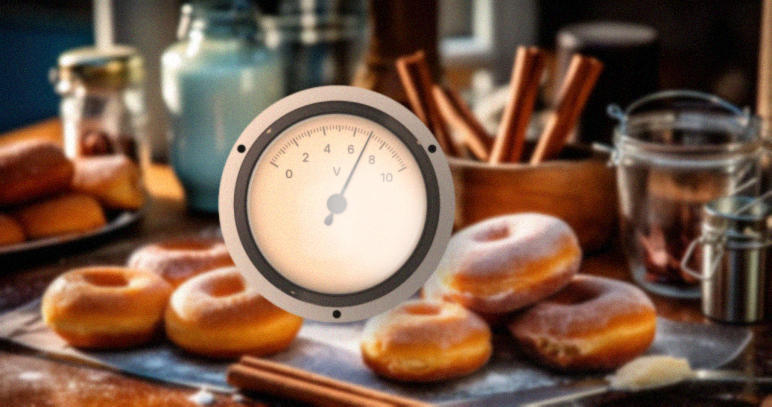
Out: 7 (V)
